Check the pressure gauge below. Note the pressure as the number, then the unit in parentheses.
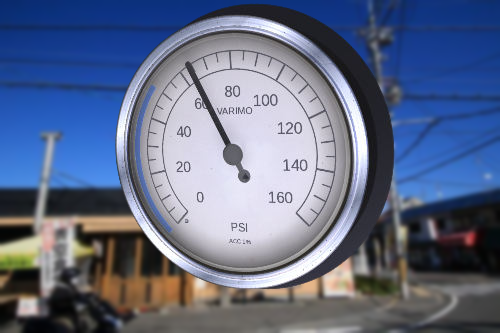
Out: 65 (psi)
